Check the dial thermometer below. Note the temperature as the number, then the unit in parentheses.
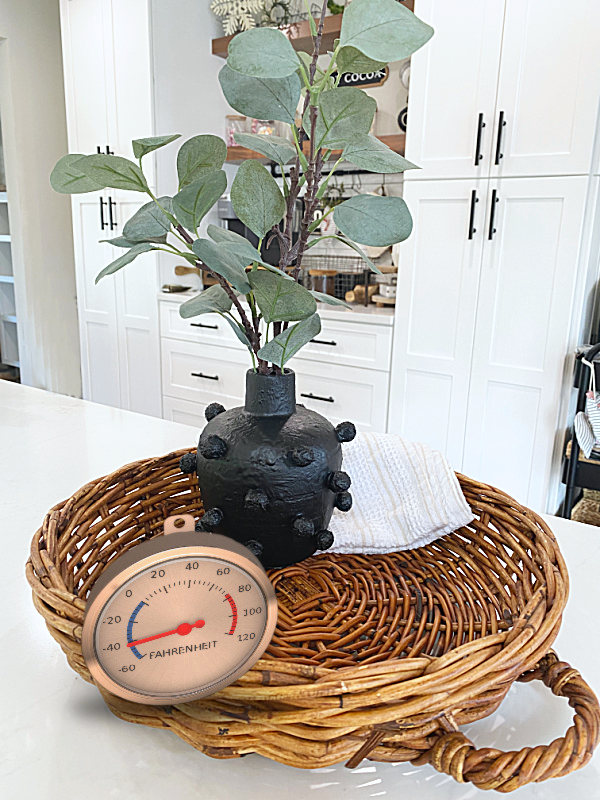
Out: -40 (°F)
